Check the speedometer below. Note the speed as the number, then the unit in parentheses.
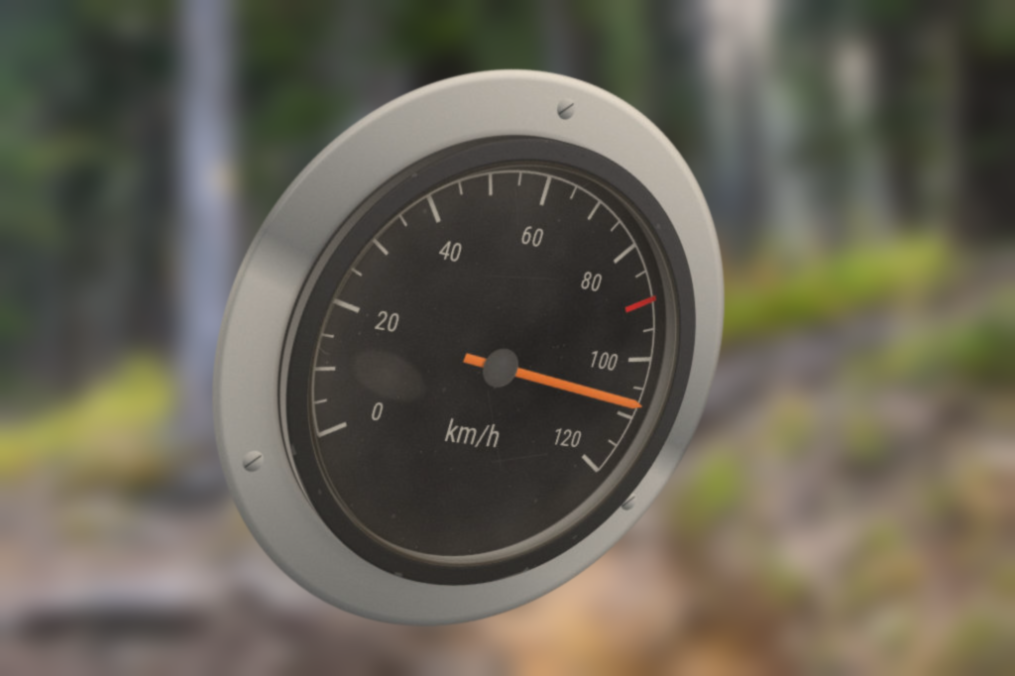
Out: 107.5 (km/h)
